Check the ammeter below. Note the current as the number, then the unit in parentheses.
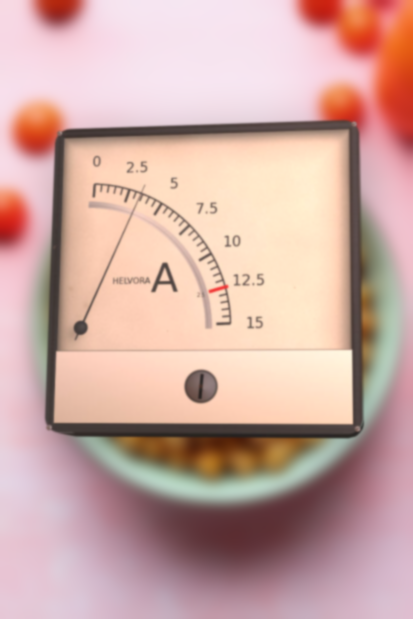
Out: 3.5 (A)
